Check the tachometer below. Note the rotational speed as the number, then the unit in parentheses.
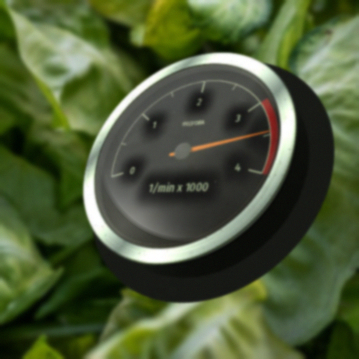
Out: 3500 (rpm)
